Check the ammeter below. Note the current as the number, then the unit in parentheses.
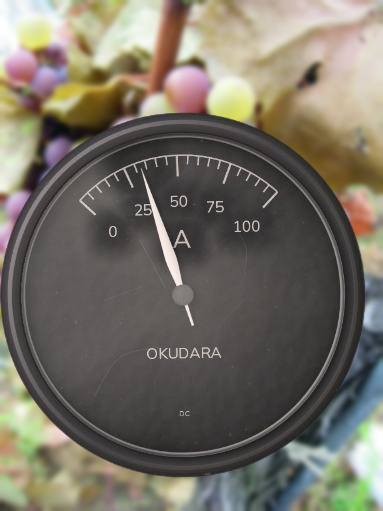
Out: 32.5 (A)
